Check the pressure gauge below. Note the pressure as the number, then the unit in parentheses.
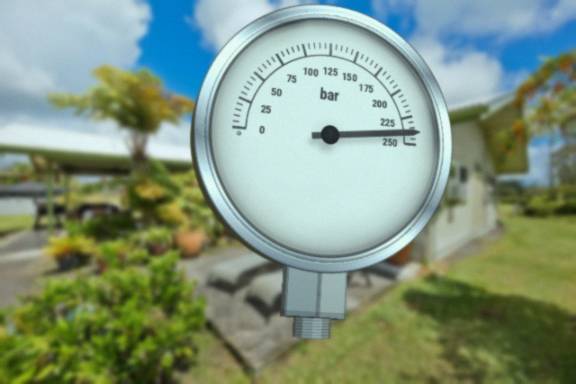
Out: 240 (bar)
